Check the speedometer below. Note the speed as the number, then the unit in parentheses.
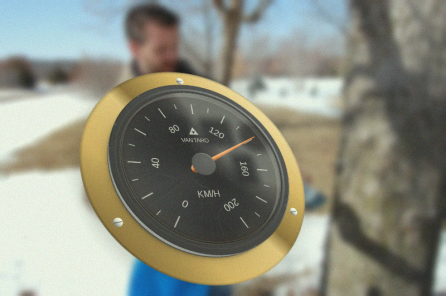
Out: 140 (km/h)
